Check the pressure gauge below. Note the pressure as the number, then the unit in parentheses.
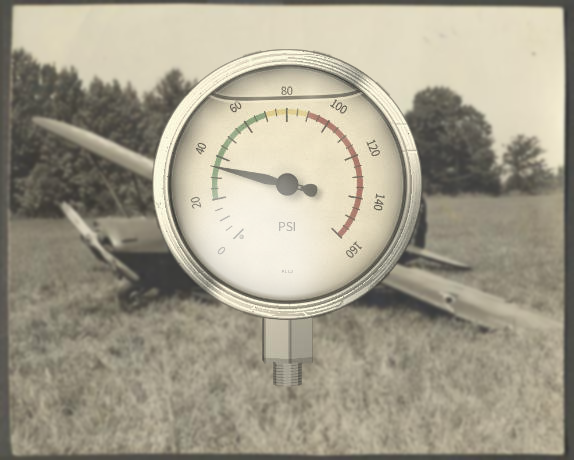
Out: 35 (psi)
